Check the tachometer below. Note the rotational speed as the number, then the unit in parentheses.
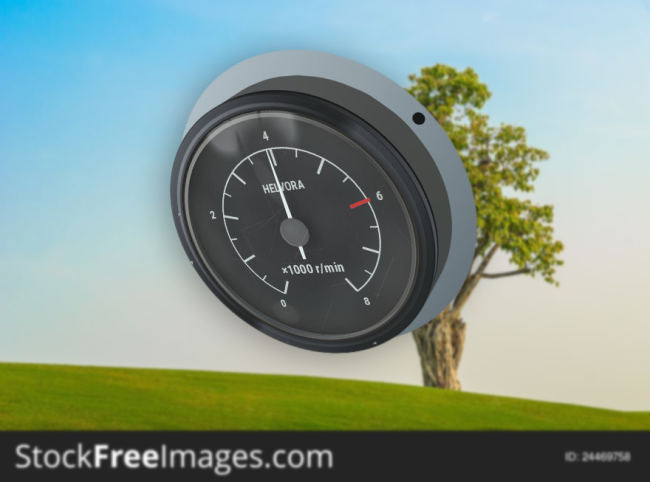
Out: 4000 (rpm)
